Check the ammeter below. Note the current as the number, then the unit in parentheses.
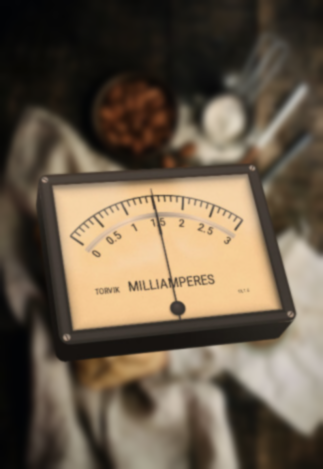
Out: 1.5 (mA)
